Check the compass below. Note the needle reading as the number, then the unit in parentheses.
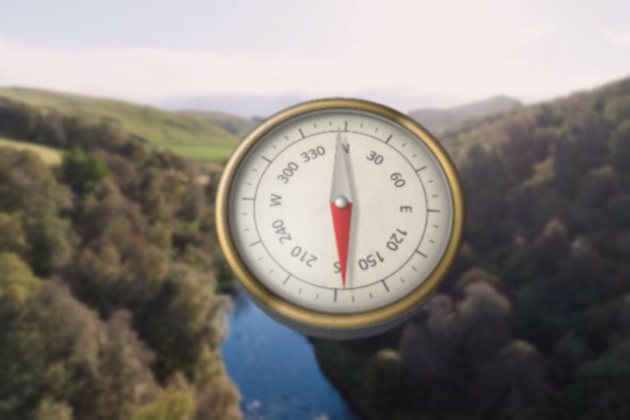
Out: 175 (°)
